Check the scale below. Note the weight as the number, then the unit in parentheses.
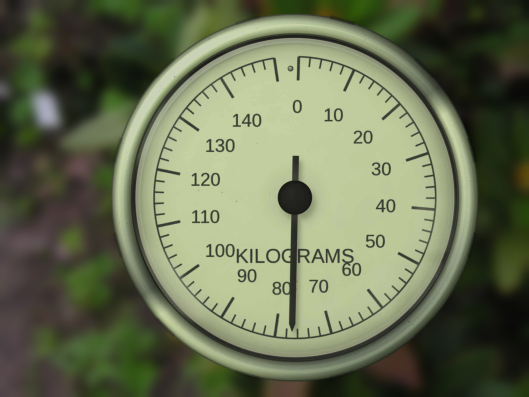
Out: 77 (kg)
